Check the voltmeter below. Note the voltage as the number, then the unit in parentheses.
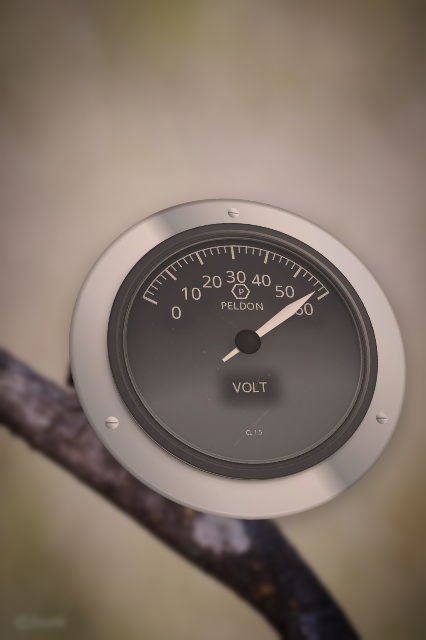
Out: 58 (V)
